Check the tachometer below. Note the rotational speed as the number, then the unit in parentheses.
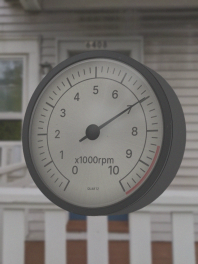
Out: 7000 (rpm)
